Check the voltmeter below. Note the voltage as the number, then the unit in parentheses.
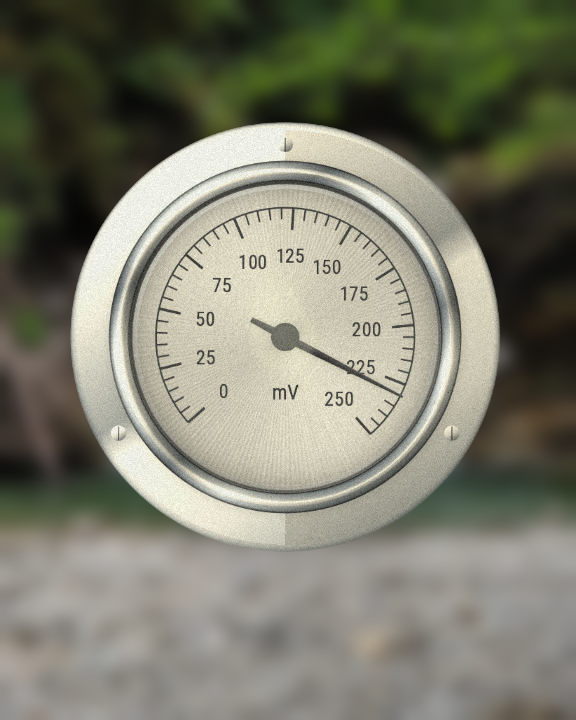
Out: 230 (mV)
